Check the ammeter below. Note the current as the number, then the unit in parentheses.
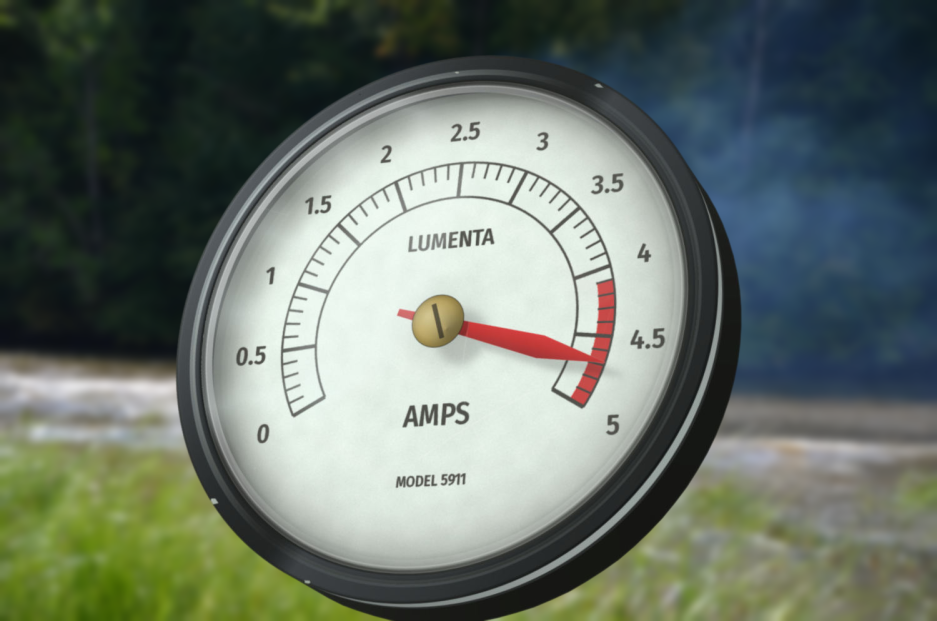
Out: 4.7 (A)
